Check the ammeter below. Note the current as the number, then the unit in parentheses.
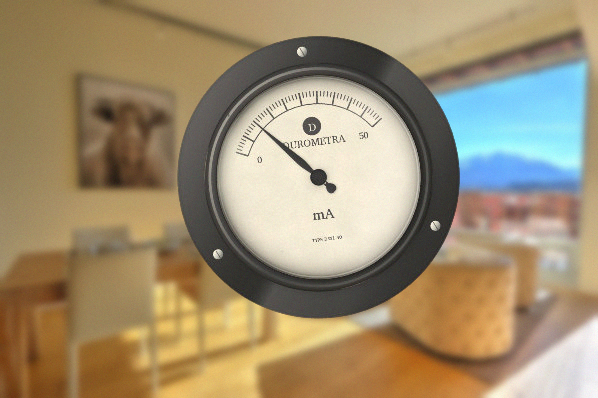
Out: 10 (mA)
